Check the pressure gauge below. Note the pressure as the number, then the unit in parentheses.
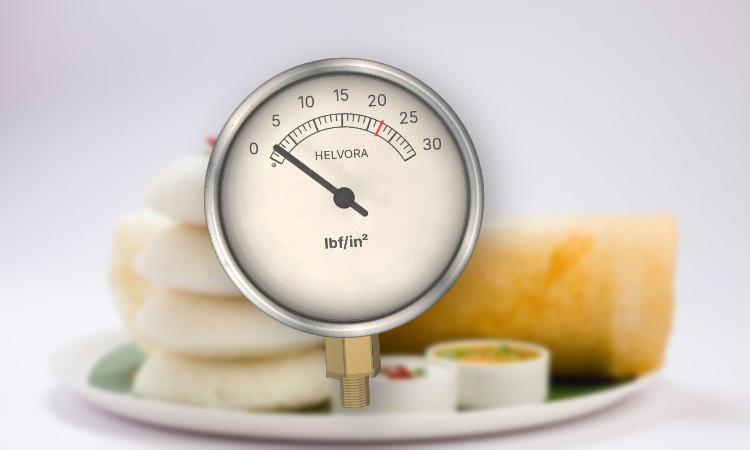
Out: 2 (psi)
